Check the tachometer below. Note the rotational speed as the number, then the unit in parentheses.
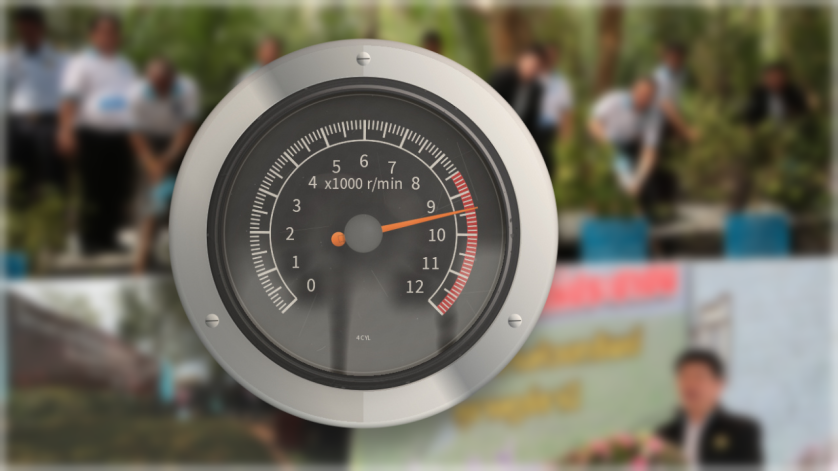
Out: 9400 (rpm)
